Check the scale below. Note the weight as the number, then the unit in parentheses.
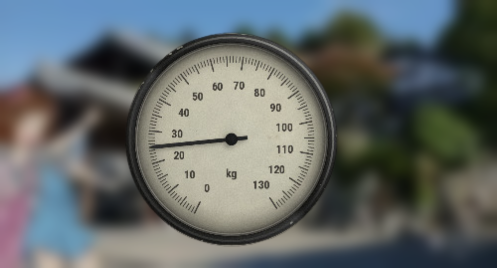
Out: 25 (kg)
